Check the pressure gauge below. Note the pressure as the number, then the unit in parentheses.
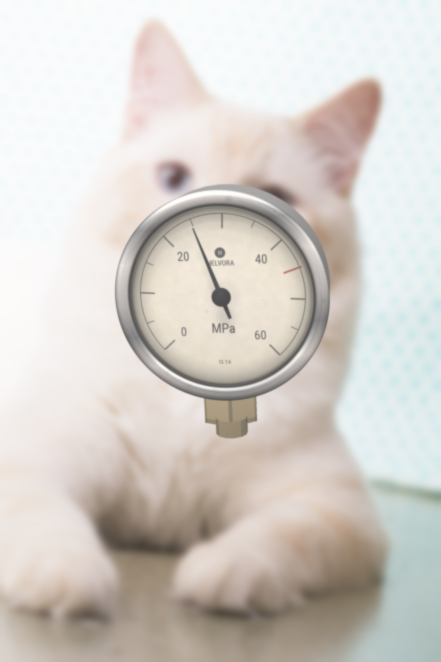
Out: 25 (MPa)
